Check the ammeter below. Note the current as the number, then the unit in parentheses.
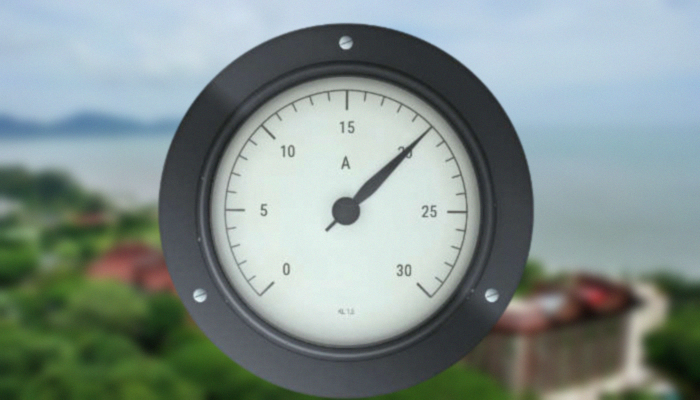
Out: 20 (A)
